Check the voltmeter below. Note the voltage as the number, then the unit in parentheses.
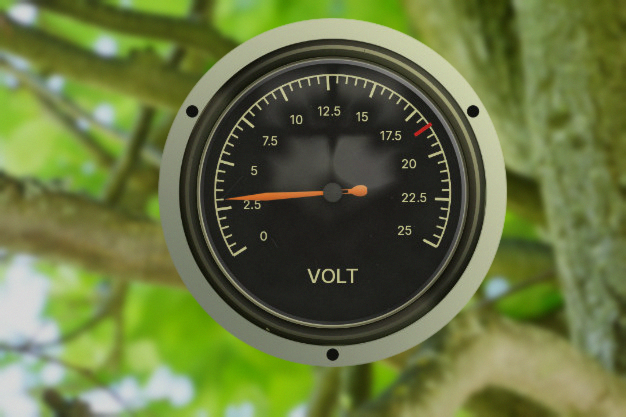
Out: 3 (V)
